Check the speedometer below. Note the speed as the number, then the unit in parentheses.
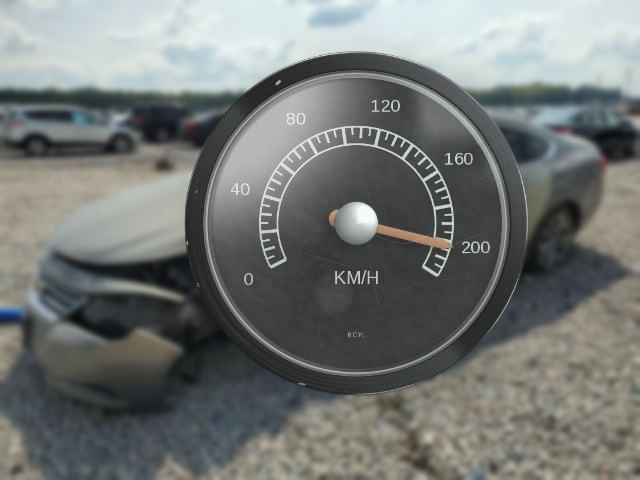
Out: 202.5 (km/h)
